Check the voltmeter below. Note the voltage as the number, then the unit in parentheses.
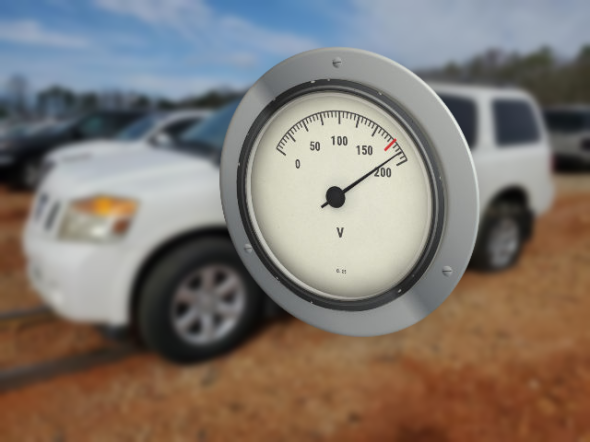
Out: 190 (V)
